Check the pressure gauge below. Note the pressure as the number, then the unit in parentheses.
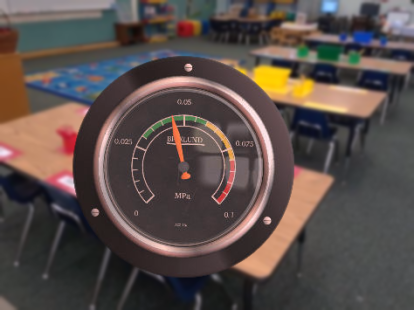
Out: 0.045 (MPa)
